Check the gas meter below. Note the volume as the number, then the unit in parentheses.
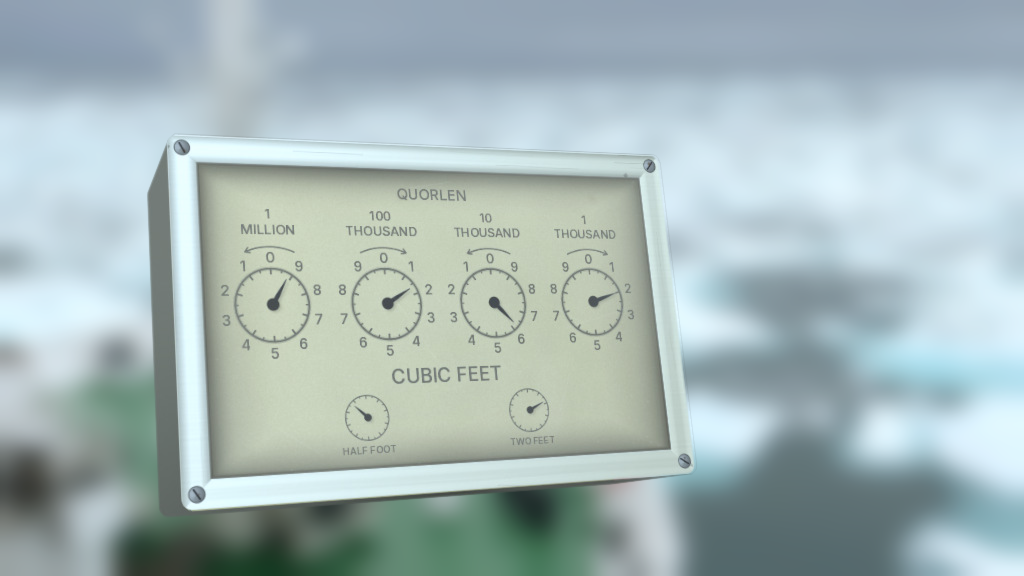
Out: 916200 (ft³)
